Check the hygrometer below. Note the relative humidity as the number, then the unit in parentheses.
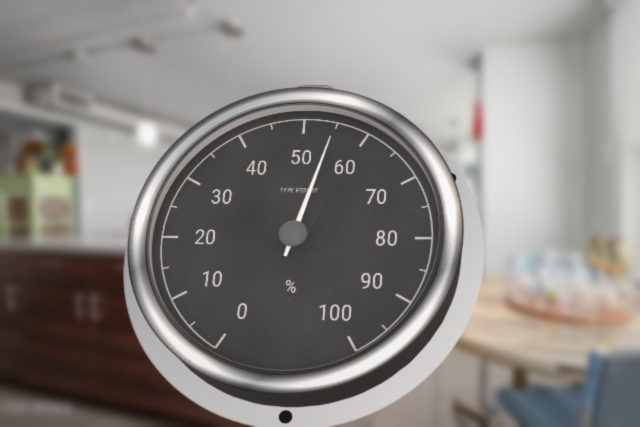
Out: 55 (%)
